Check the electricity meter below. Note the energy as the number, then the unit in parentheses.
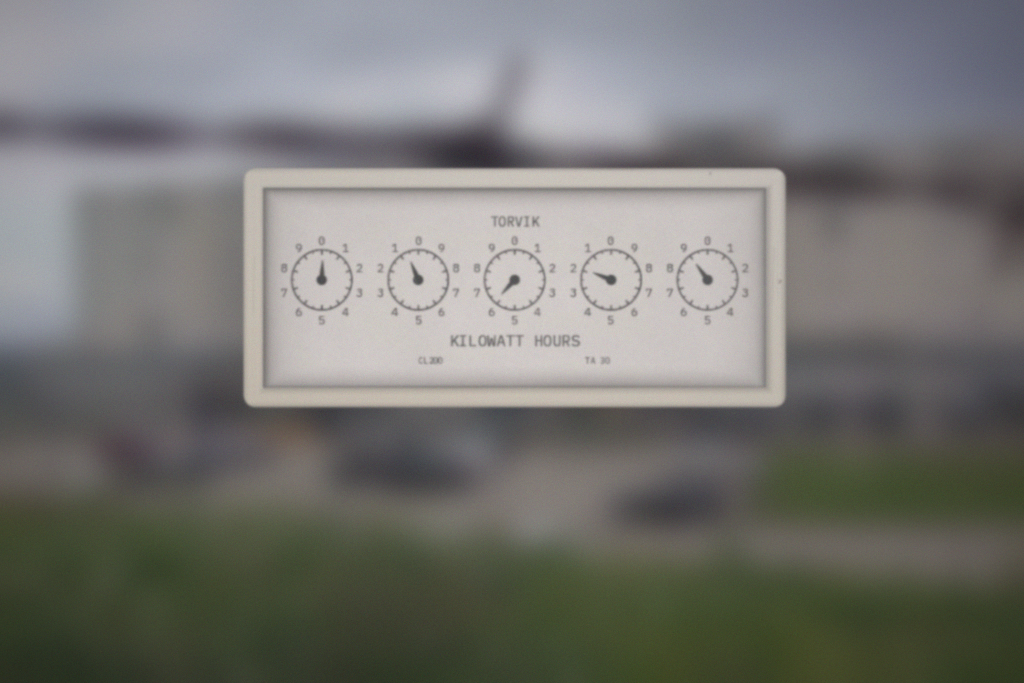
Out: 619 (kWh)
